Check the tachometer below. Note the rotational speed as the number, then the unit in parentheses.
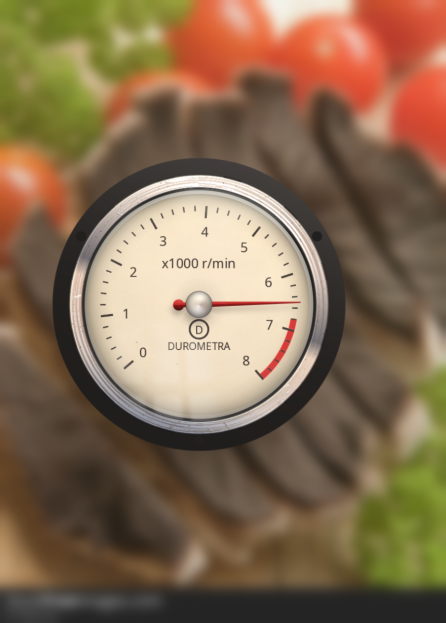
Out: 6500 (rpm)
